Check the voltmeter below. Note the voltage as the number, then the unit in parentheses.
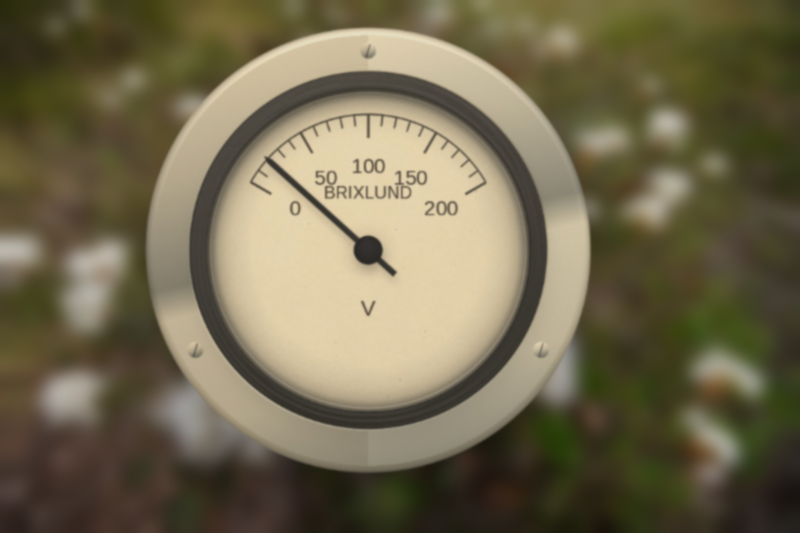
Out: 20 (V)
